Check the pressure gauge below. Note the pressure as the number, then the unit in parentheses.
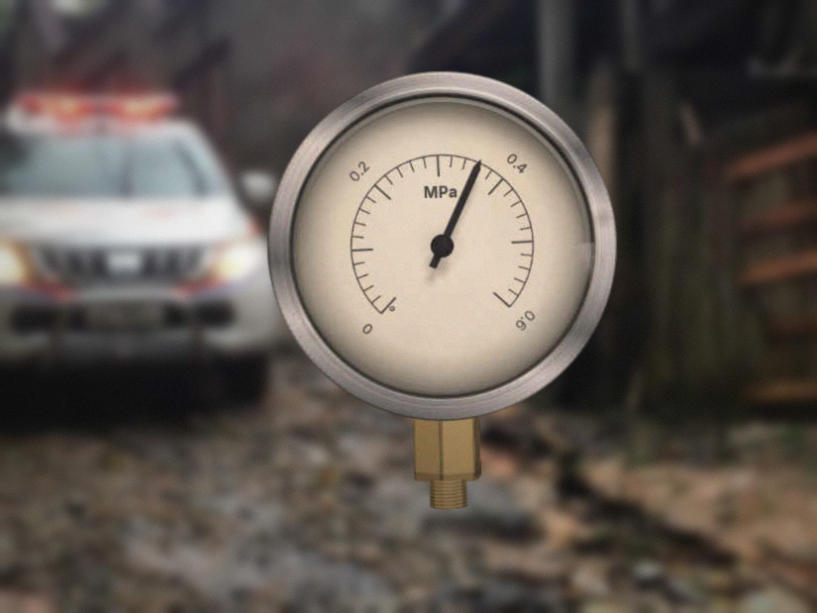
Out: 0.36 (MPa)
